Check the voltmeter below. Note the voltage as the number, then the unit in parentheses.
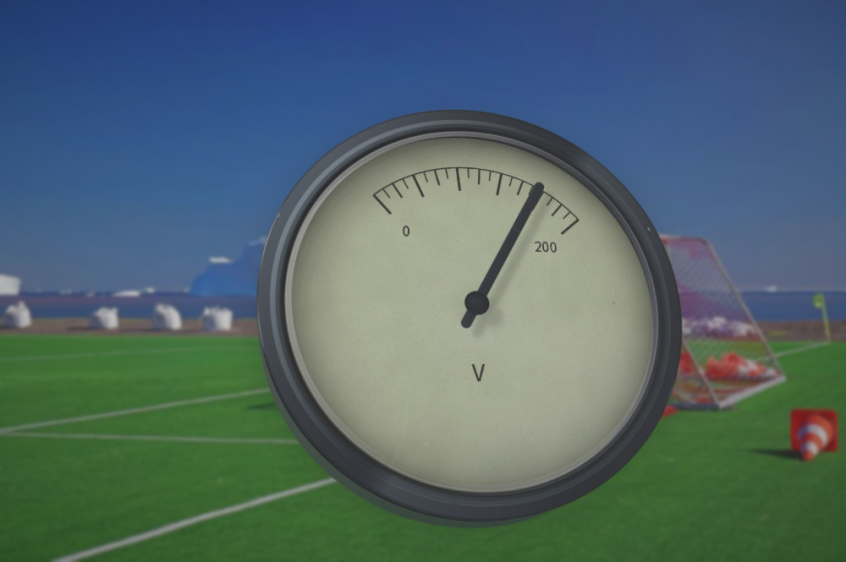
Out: 155 (V)
